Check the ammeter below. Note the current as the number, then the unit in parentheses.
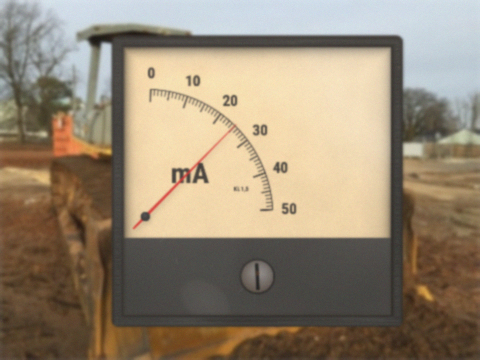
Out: 25 (mA)
